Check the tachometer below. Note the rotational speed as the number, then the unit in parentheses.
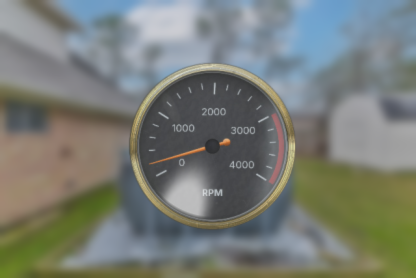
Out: 200 (rpm)
